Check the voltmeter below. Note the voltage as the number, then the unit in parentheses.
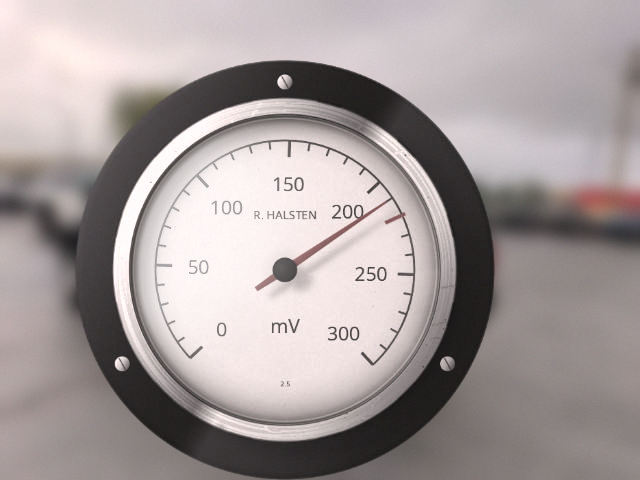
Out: 210 (mV)
